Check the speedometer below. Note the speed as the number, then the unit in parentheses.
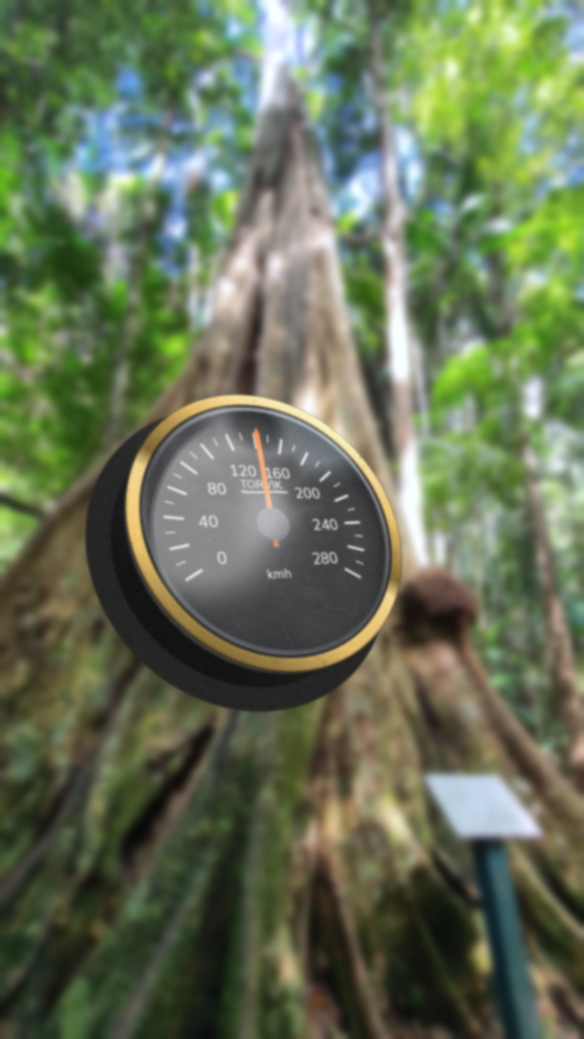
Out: 140 (km/h)
